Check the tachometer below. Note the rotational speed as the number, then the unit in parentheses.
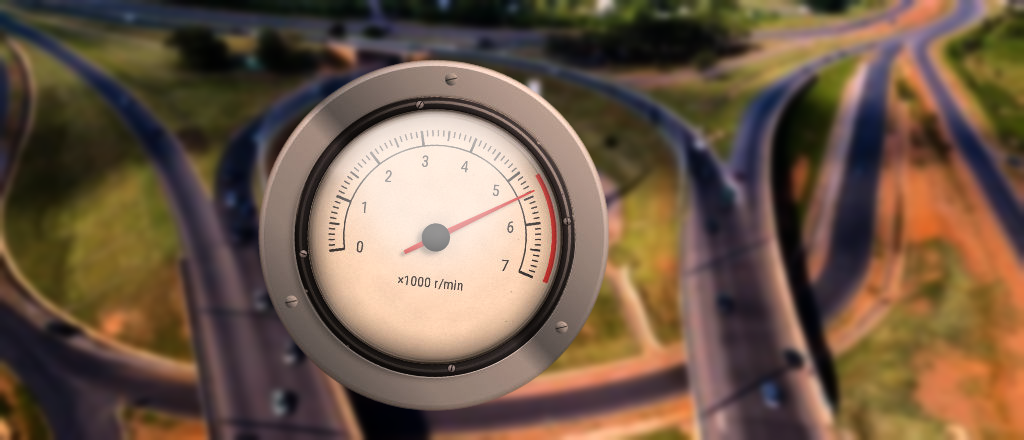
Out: 5400 (rpm)
